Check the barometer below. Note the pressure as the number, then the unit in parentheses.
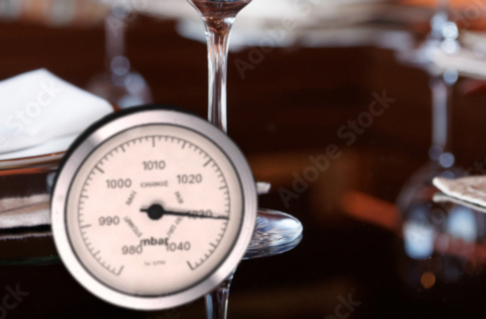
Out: 1030 (mbar)
